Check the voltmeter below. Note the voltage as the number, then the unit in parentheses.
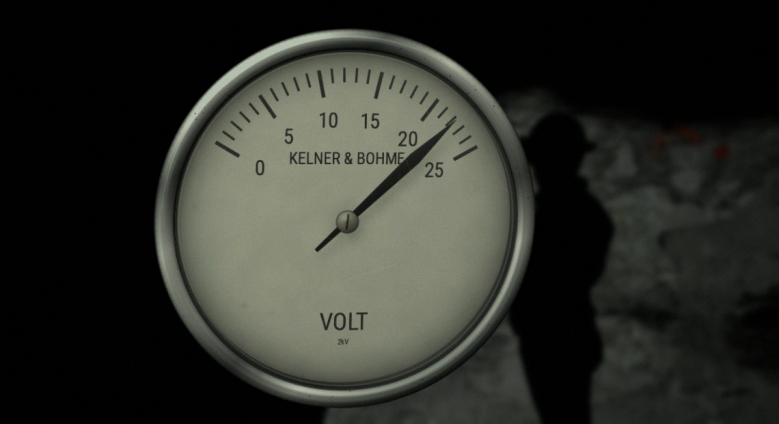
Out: 22 (V)
